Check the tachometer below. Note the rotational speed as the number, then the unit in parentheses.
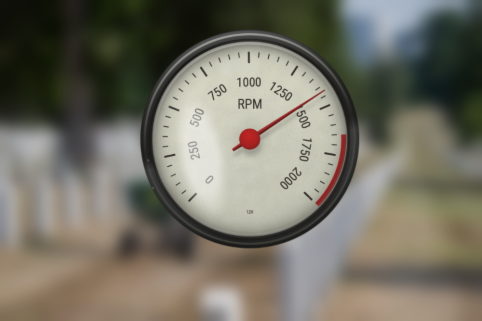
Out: 1425 (rpm)
